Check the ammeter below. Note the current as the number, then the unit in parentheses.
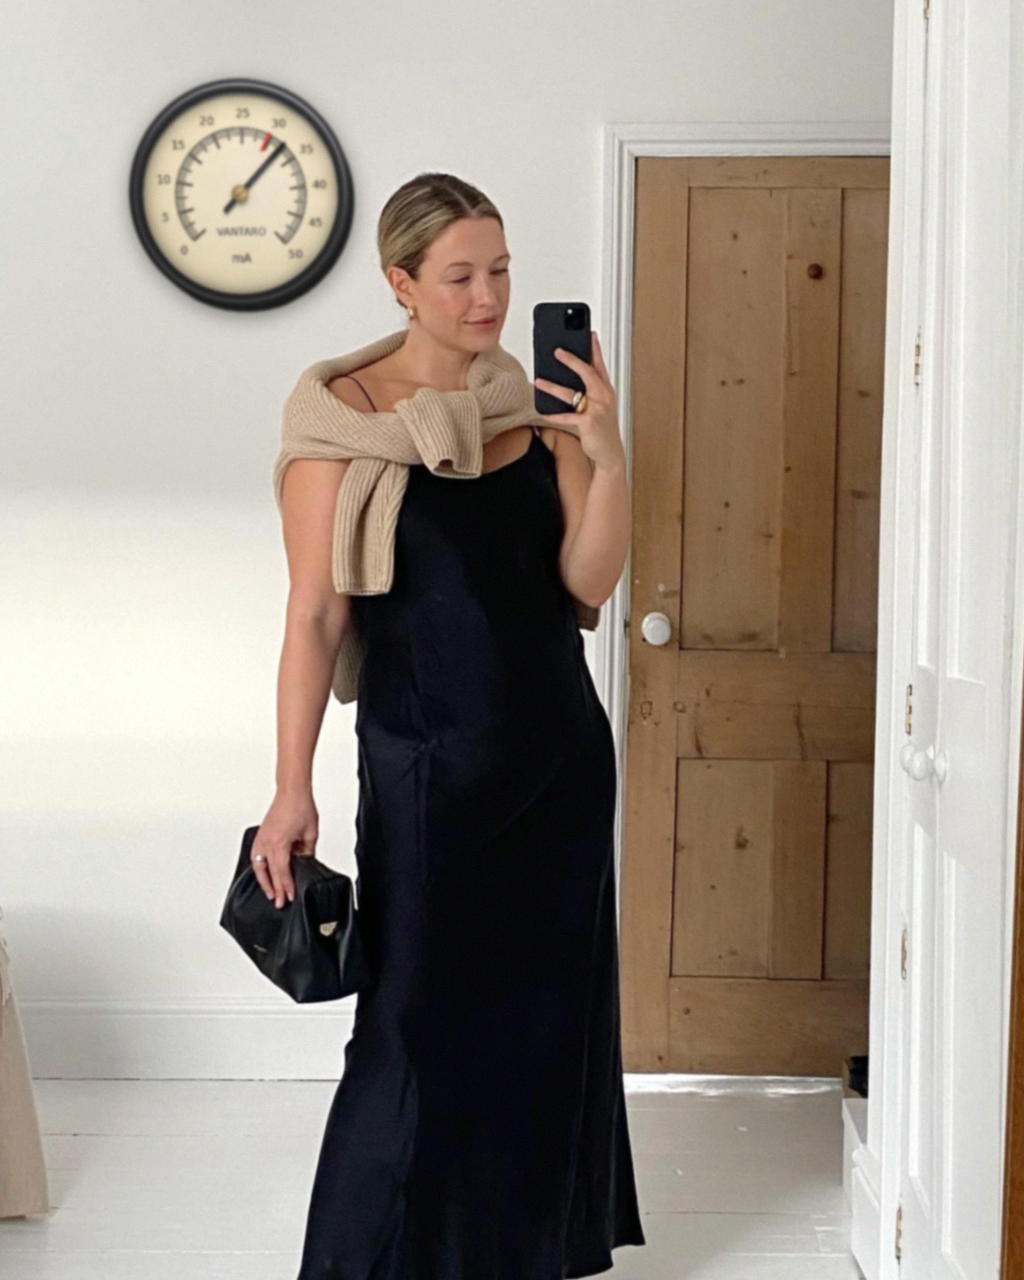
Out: 32.5 (mA)
